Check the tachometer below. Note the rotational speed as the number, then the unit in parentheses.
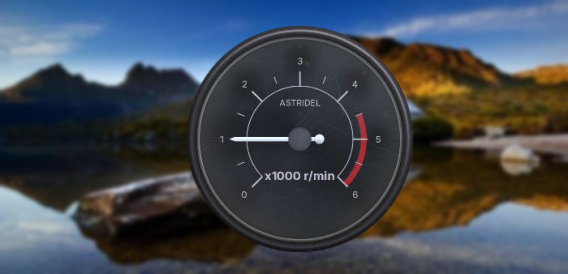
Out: 1000 (rpm)
